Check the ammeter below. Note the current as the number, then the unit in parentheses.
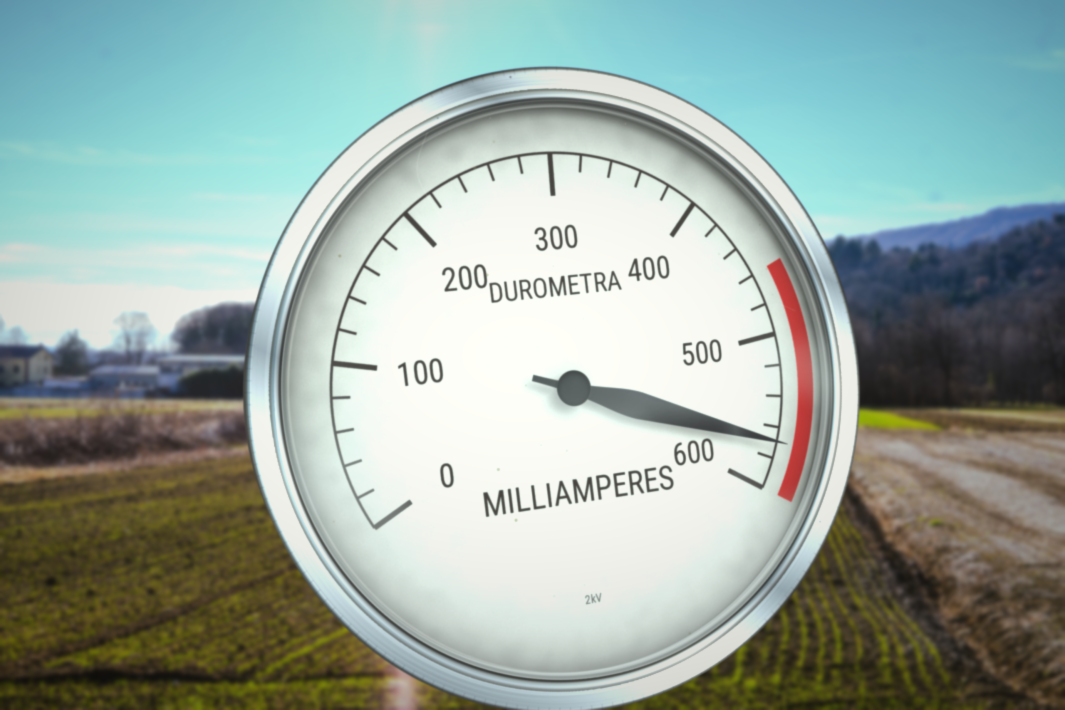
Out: 570 (mA)
